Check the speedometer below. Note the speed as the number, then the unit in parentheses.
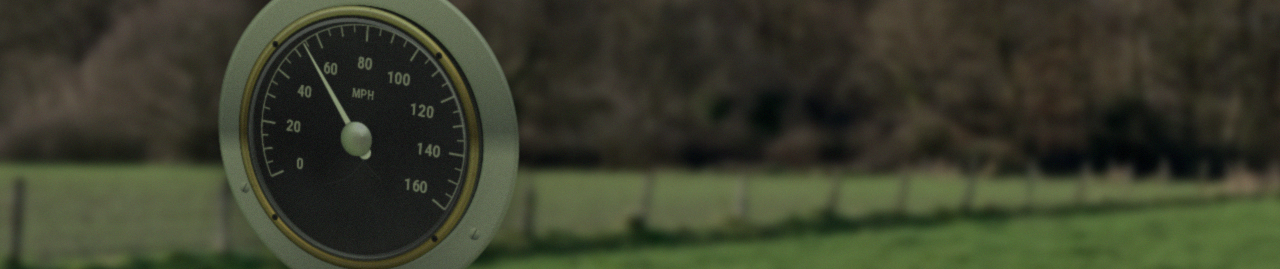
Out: 55 (mph)
